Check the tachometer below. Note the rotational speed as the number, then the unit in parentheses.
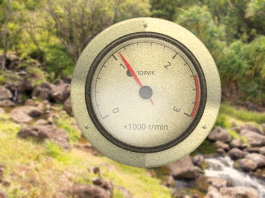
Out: 1100 (rpm)
